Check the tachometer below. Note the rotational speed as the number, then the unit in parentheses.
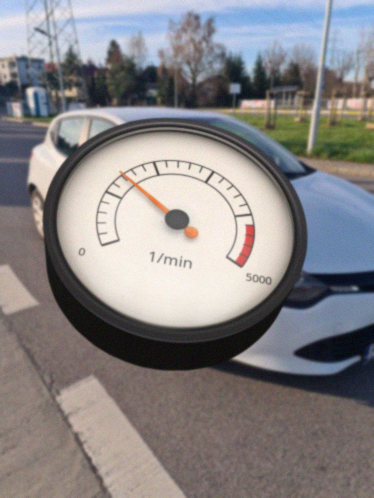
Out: 1400 (rpm)
